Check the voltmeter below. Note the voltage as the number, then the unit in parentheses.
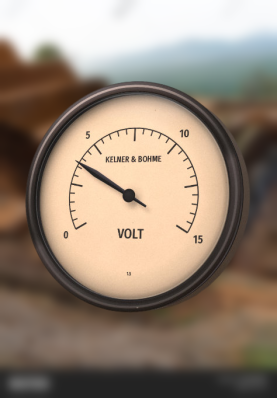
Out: 3.75 (V)
